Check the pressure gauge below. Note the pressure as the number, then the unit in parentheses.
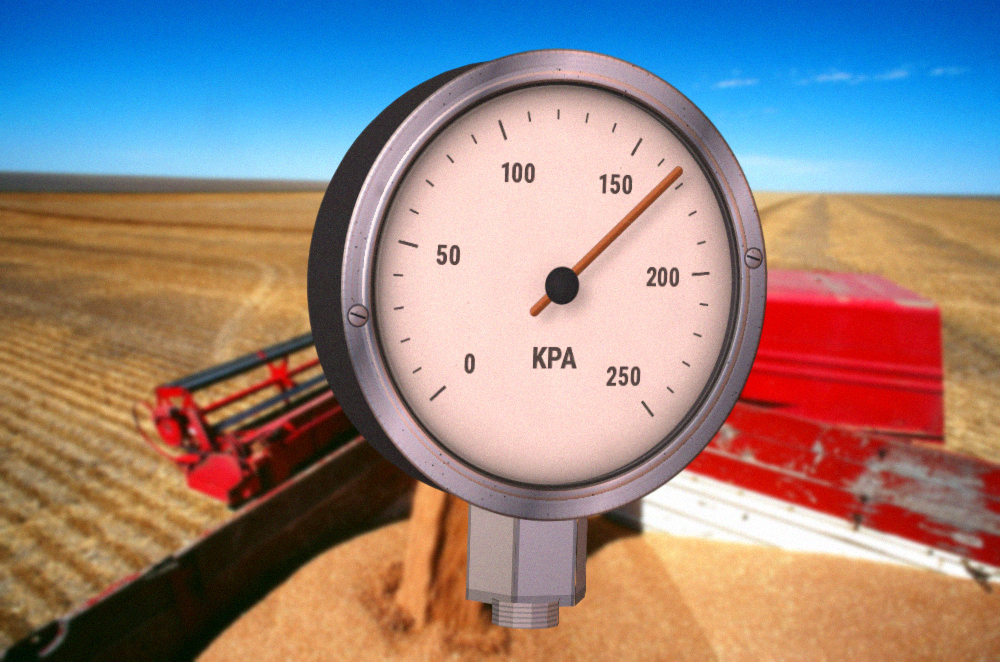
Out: 165 (kPa)
